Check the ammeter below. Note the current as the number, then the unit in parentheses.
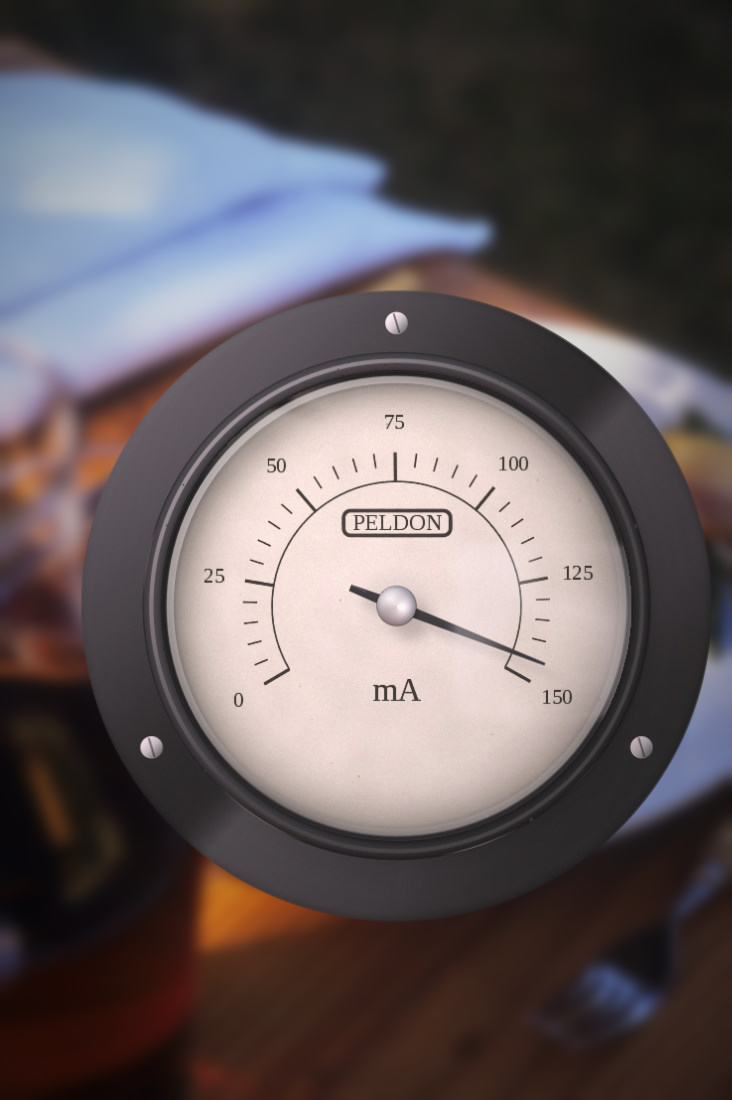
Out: 145 (mA)
